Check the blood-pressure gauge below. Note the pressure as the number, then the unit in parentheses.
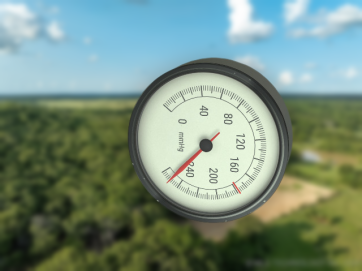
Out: 250 (mmHg)
